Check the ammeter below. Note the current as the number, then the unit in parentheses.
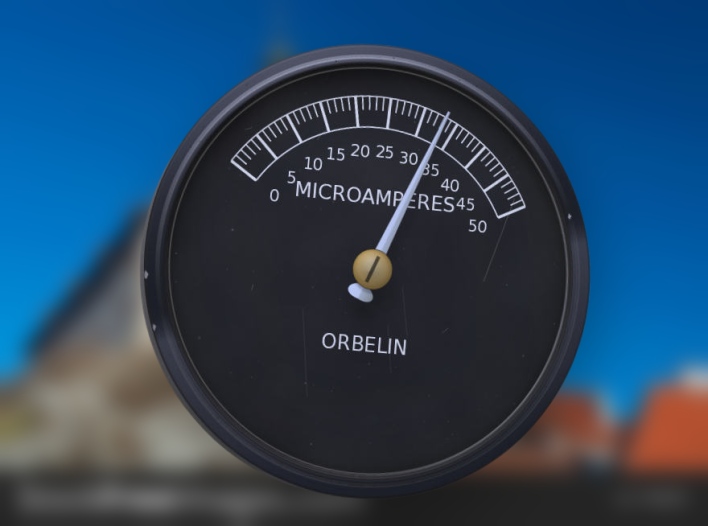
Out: 33 (µA)
